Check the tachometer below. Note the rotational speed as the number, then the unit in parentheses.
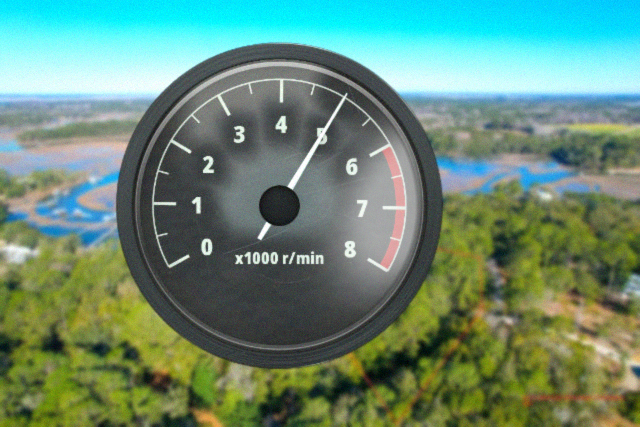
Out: 5000 (rpm)
